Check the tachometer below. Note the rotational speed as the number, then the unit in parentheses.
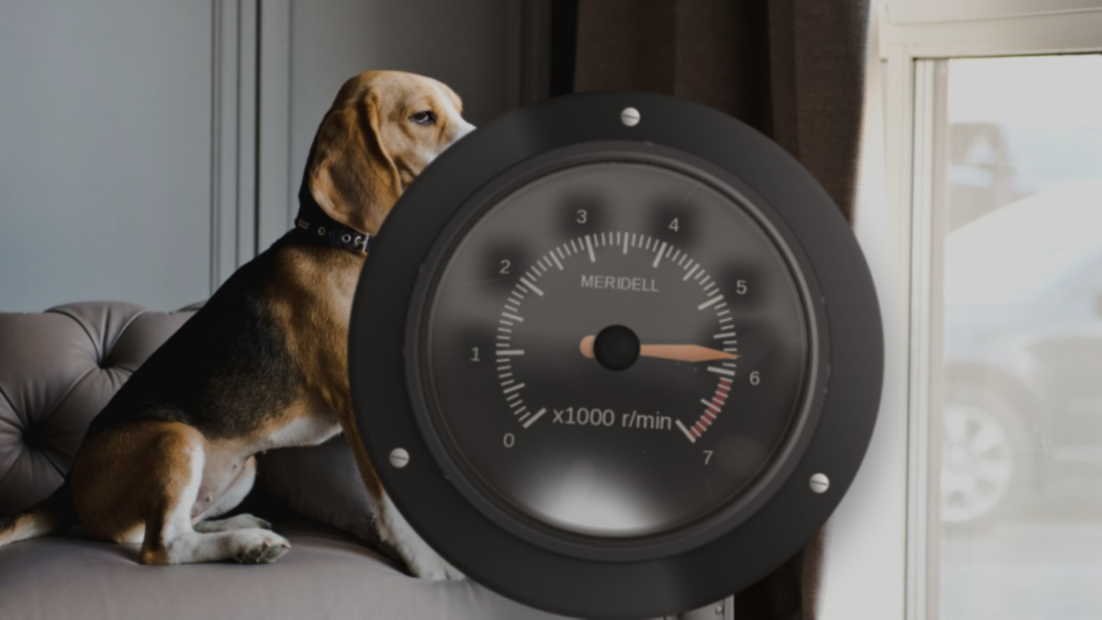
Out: 5800 (rpm)
